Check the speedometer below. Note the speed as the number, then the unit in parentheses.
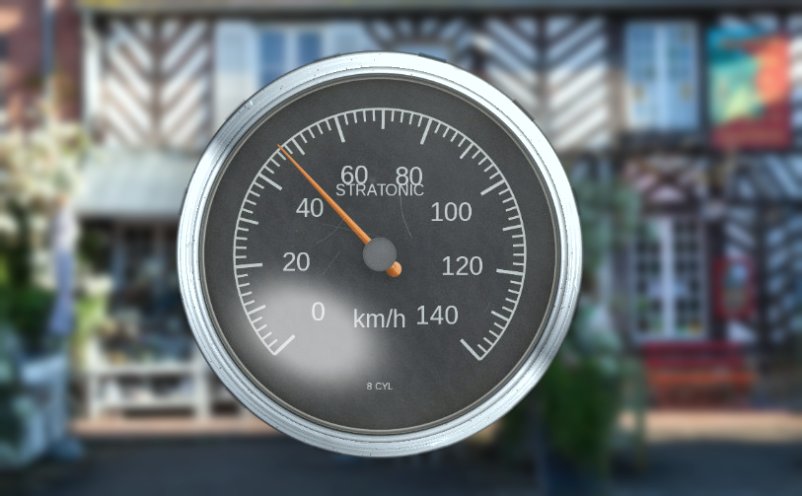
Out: 47 (km/h)
